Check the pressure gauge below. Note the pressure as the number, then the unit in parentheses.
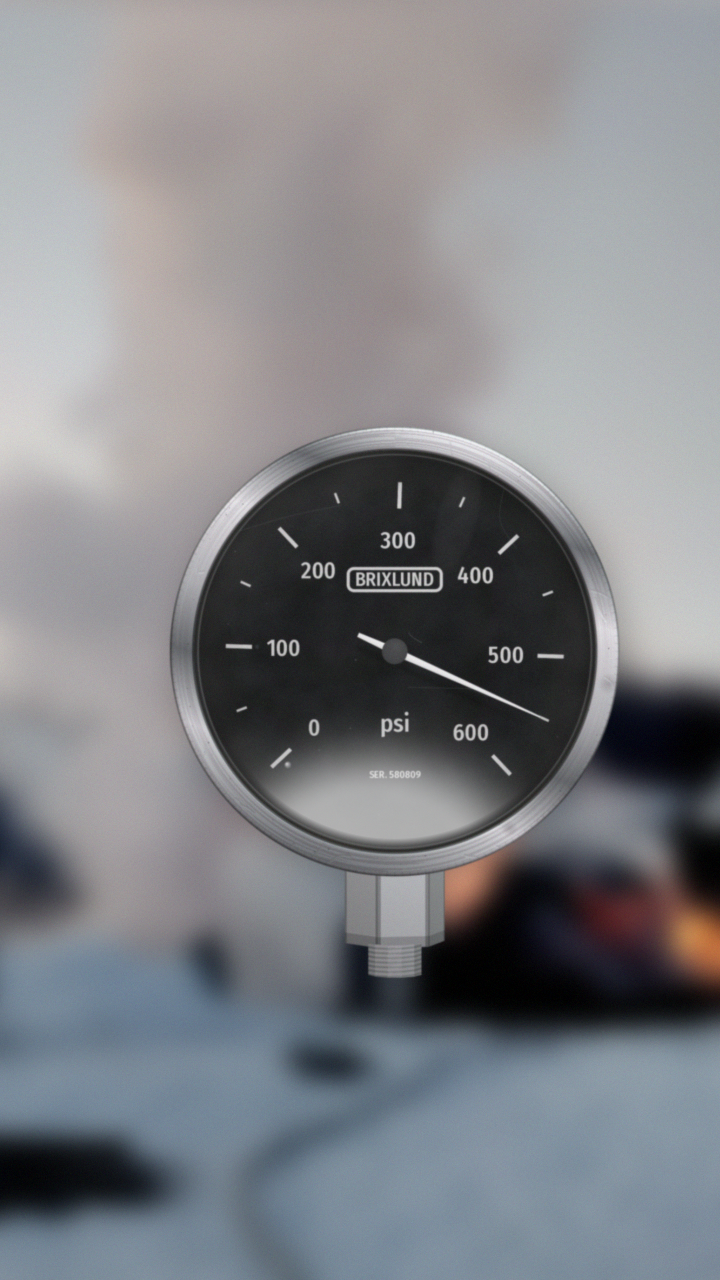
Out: 550 (psi)
